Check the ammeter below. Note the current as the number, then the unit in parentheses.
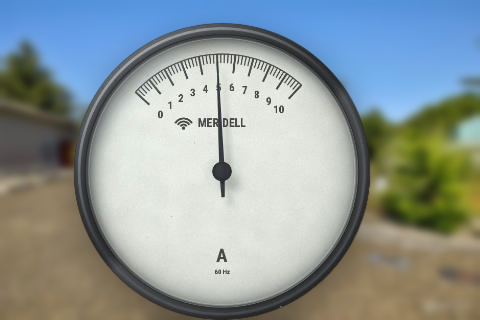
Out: 5 (A)
